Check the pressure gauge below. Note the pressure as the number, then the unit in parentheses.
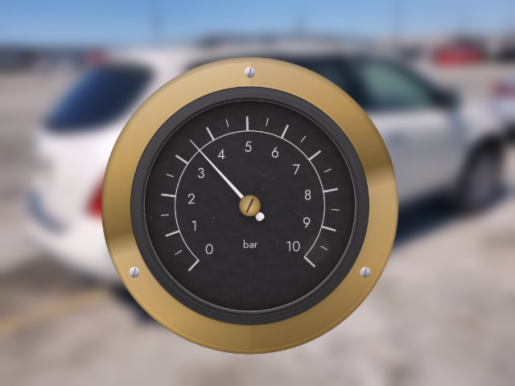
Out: 3.5 (bar)
